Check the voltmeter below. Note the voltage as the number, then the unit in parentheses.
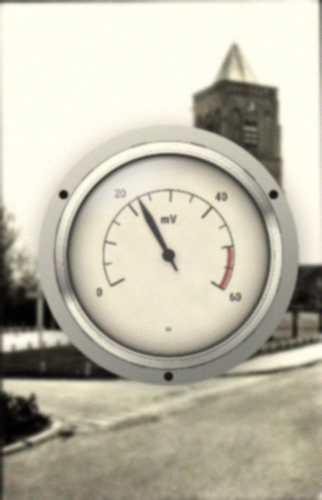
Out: 22.5 (mV)
